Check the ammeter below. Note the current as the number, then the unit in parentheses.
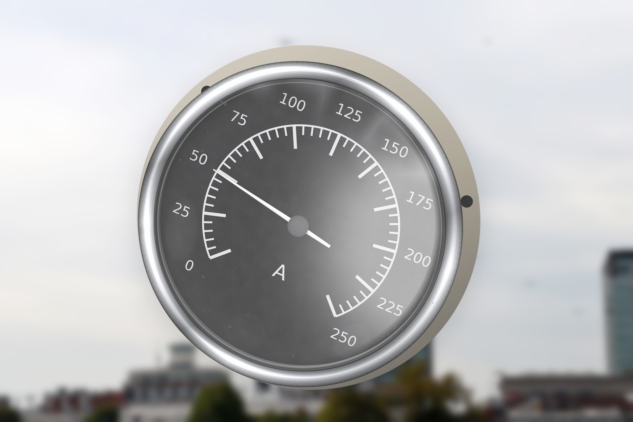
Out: 50 (A)
